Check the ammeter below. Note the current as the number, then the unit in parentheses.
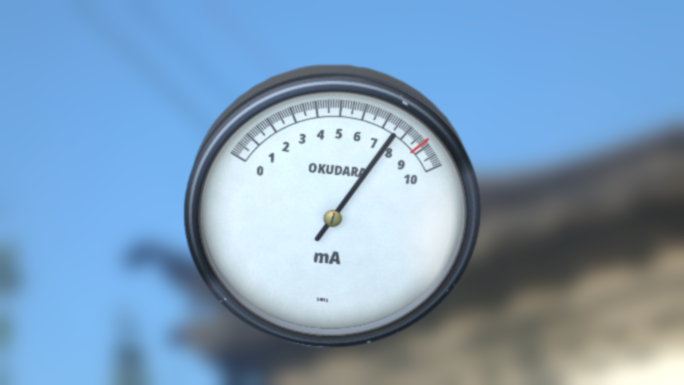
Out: 7.5 (mA)
